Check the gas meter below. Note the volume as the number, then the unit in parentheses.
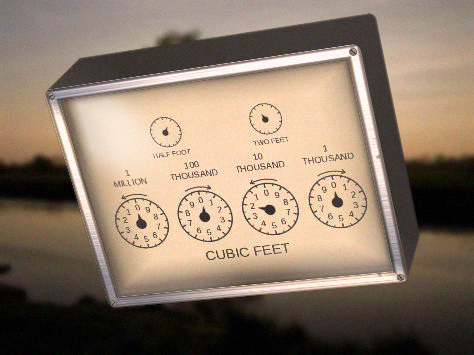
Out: 2000 (ft³)
